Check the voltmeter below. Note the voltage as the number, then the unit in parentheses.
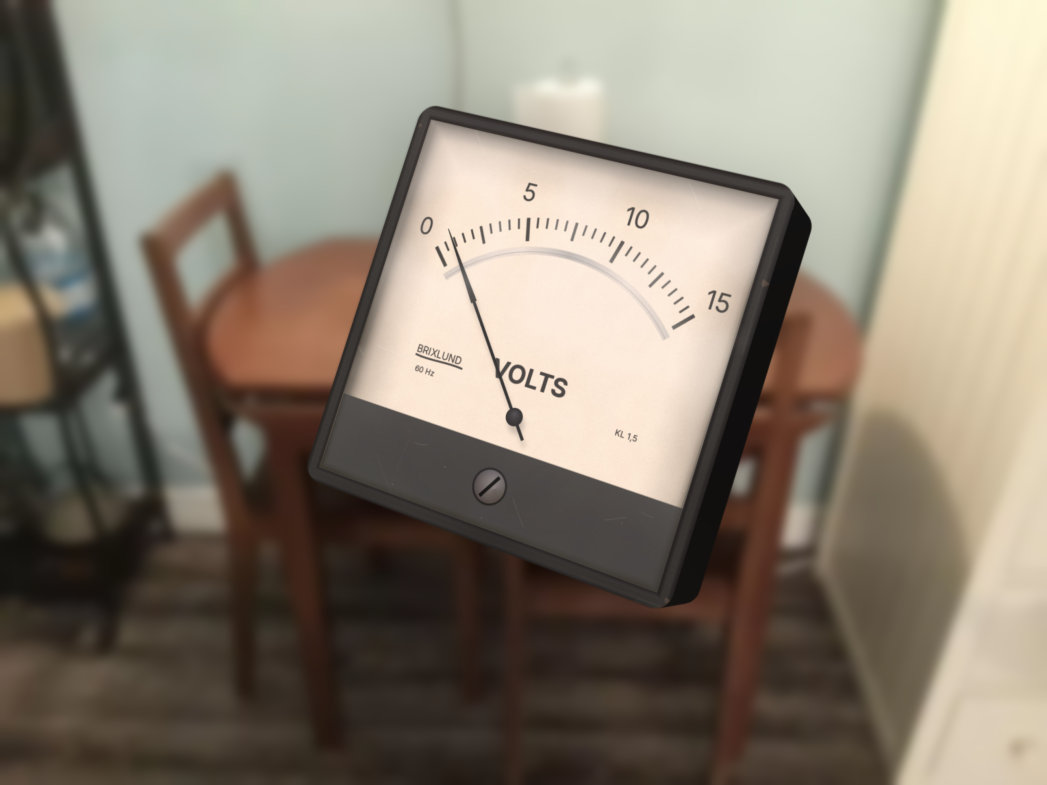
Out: 1 (V)
